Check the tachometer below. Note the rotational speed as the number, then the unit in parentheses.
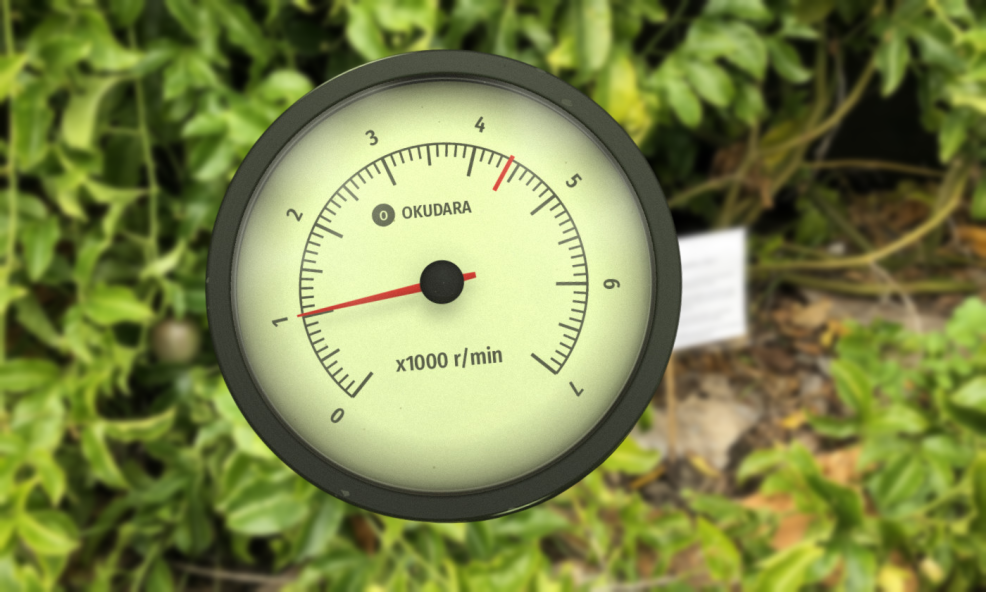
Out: 1000 (rpm)
